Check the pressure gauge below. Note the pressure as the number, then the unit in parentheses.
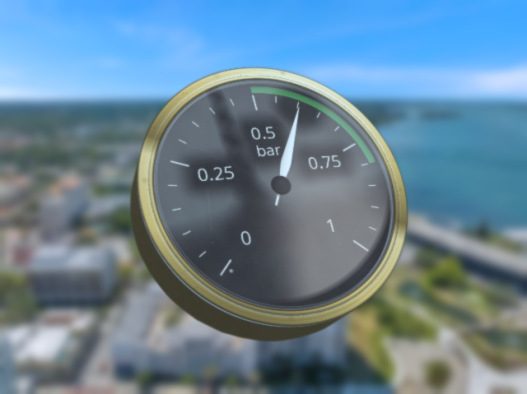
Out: 0.6 (bar)
